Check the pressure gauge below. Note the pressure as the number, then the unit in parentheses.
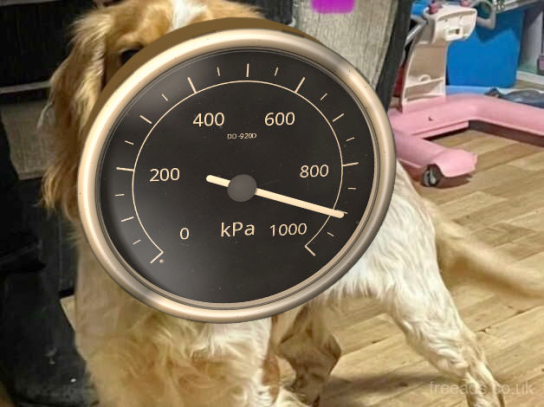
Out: 900 (kPa)
